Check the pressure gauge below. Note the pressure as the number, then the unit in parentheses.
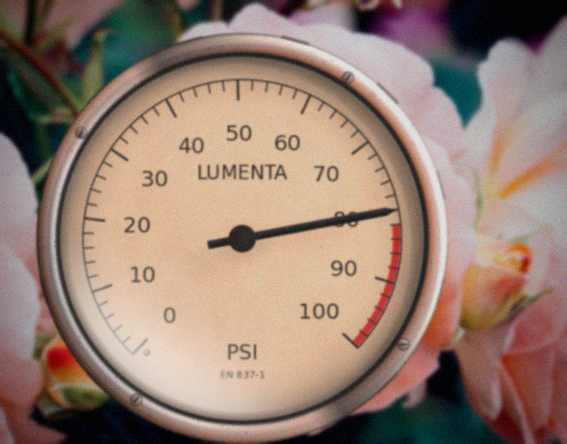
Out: 80 (psi)
